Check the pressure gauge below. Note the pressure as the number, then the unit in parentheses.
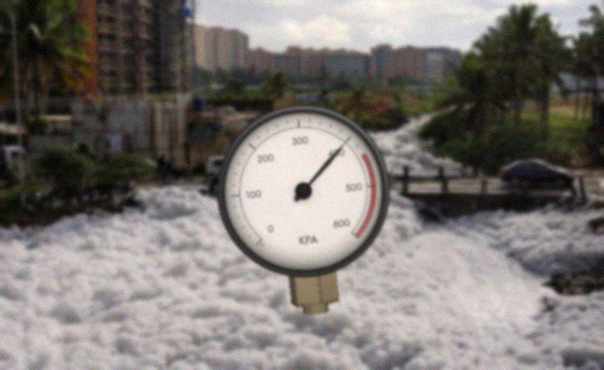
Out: 400 (kPa)
